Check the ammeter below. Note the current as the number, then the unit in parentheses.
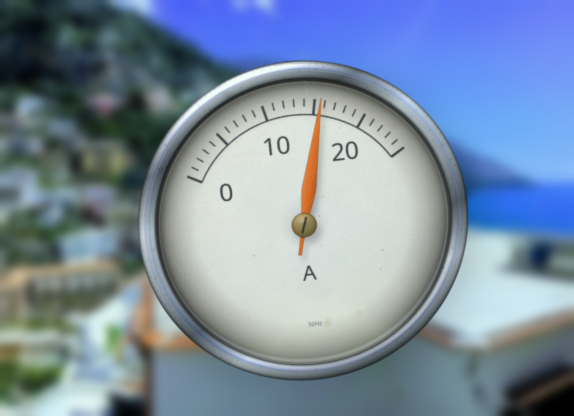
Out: 15.5 (A)
